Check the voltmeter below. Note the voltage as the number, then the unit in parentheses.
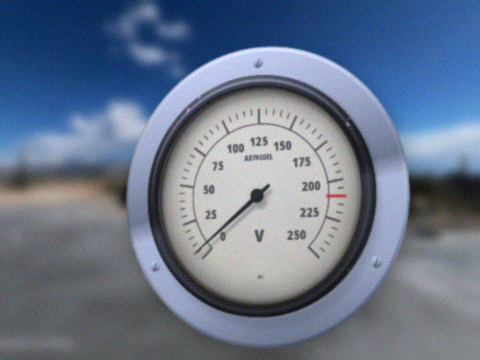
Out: 5 (V)
